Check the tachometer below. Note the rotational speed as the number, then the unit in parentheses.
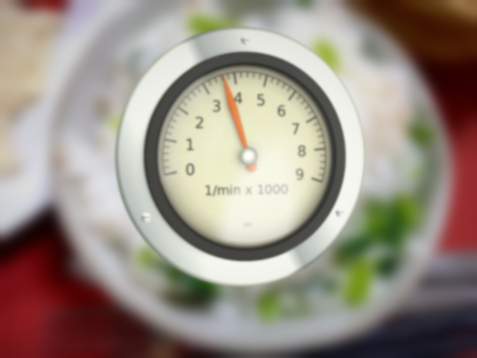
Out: 3600 (rpm)
